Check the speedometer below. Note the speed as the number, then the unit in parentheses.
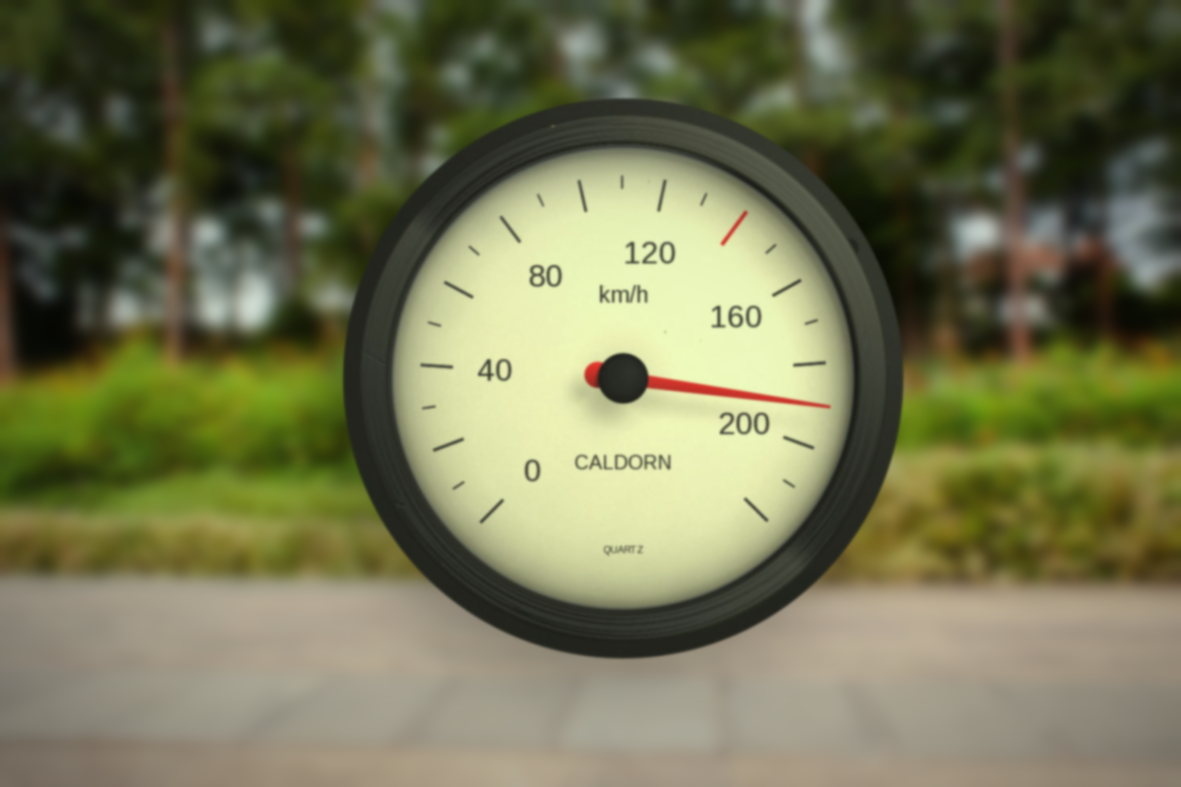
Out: 190 (km/h)
